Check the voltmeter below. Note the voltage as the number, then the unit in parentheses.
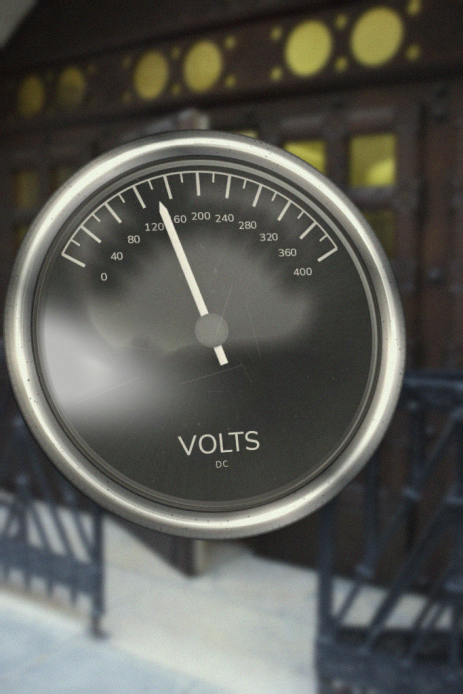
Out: 140 (V)
